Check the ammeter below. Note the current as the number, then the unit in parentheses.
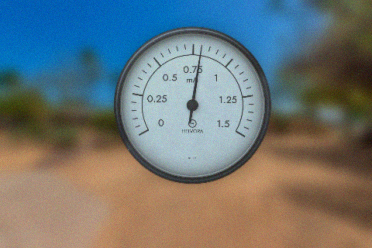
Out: 0.8 (mA)
